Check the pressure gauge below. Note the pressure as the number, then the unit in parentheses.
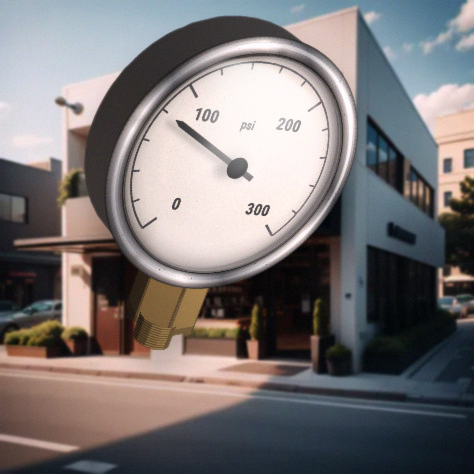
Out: 80 (psi)
